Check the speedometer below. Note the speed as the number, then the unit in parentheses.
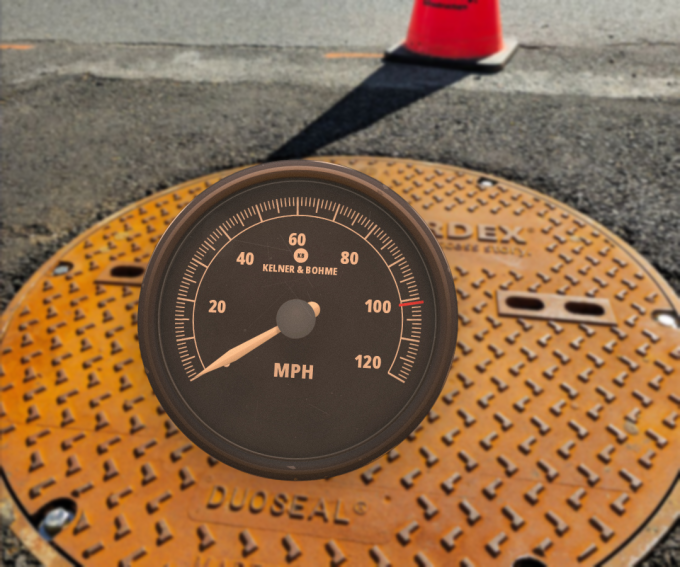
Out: 0 (mph)
